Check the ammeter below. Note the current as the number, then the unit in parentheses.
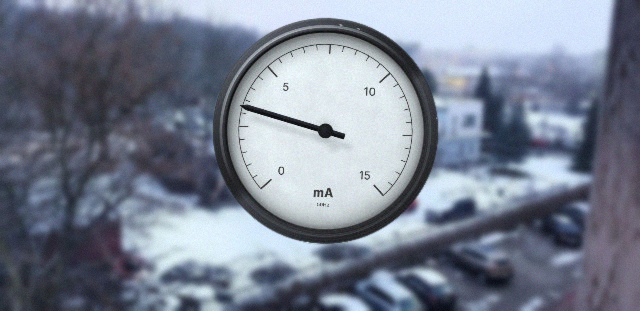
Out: 3.25 (mA)
